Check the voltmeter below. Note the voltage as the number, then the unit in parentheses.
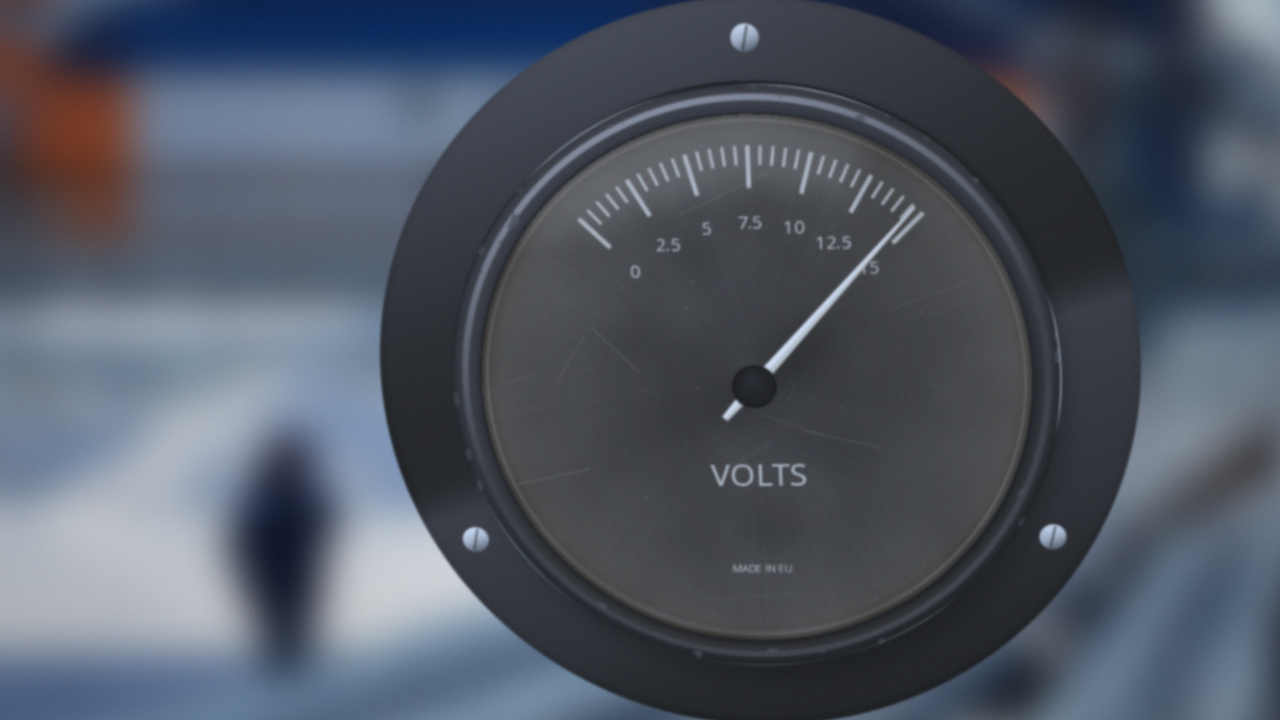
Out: 14.5 (V)
